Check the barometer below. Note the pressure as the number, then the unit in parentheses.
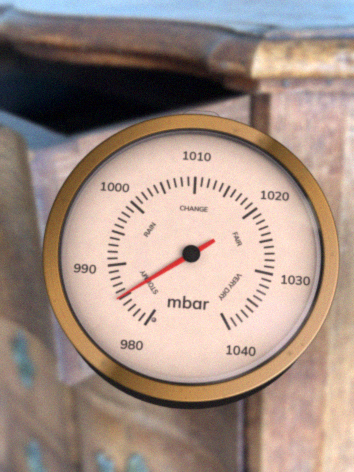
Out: 985 (mbar)
